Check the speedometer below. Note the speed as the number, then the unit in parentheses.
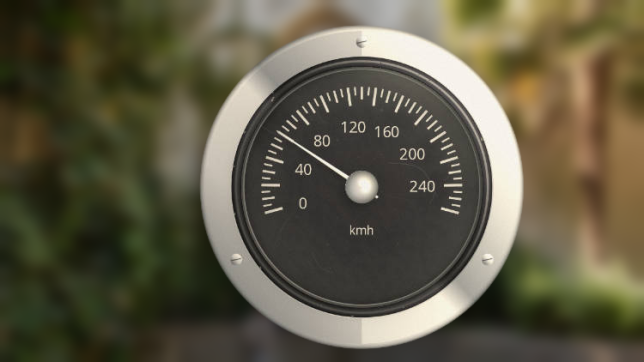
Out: 60 (km/h)
